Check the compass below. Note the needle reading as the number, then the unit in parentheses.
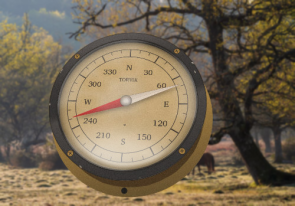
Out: 250 (°)
